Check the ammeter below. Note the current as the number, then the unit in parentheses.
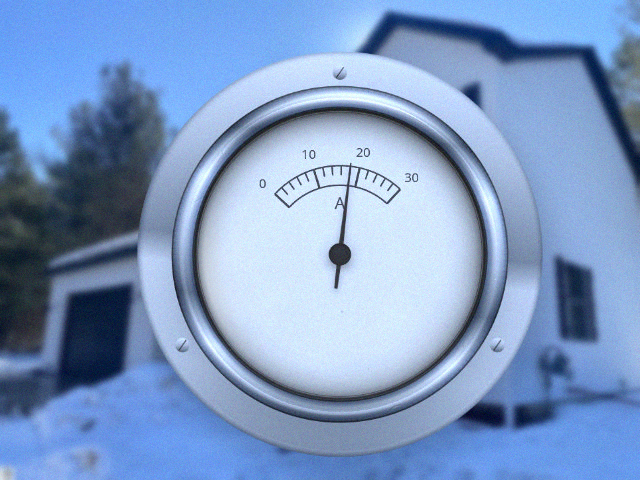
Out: 18 (A)
